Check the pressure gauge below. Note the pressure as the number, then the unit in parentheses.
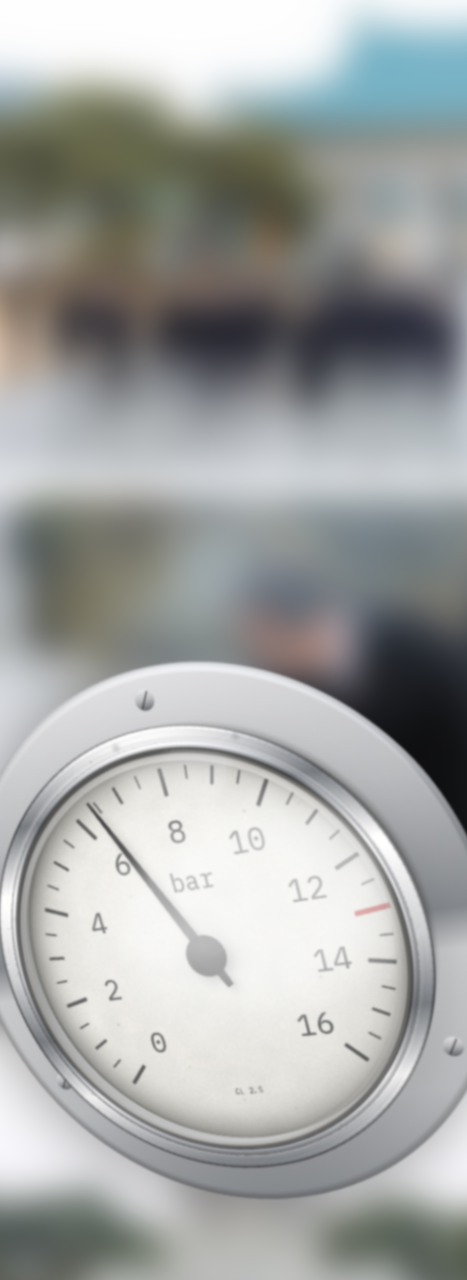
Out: 6.5 (bar)
